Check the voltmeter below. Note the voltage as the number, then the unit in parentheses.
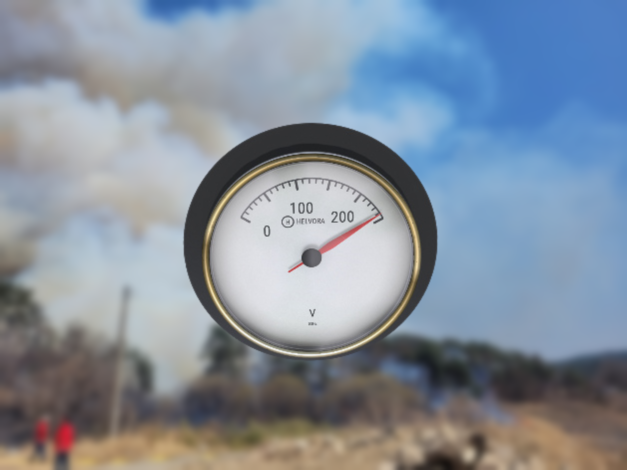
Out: 240 (V)
